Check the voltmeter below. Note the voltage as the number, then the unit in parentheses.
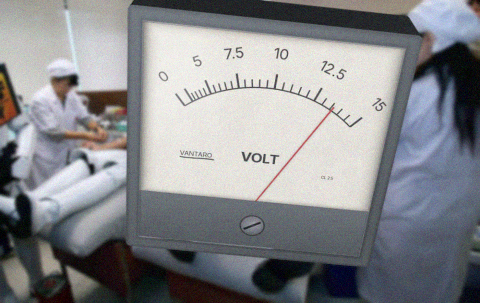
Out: 13.5 (V)
